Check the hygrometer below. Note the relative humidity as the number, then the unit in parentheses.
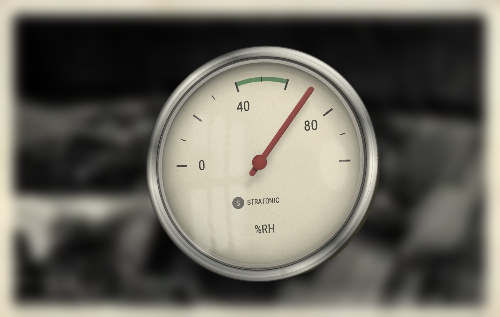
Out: 70 (%)
